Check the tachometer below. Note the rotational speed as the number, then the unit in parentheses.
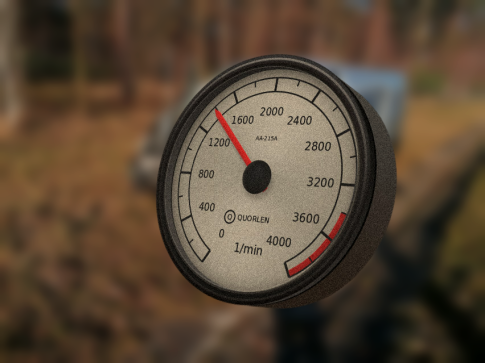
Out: 1400 (rpm)
